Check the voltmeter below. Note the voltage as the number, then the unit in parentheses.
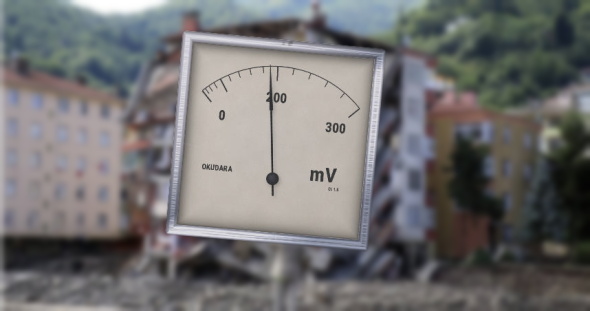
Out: 190 (mV)
